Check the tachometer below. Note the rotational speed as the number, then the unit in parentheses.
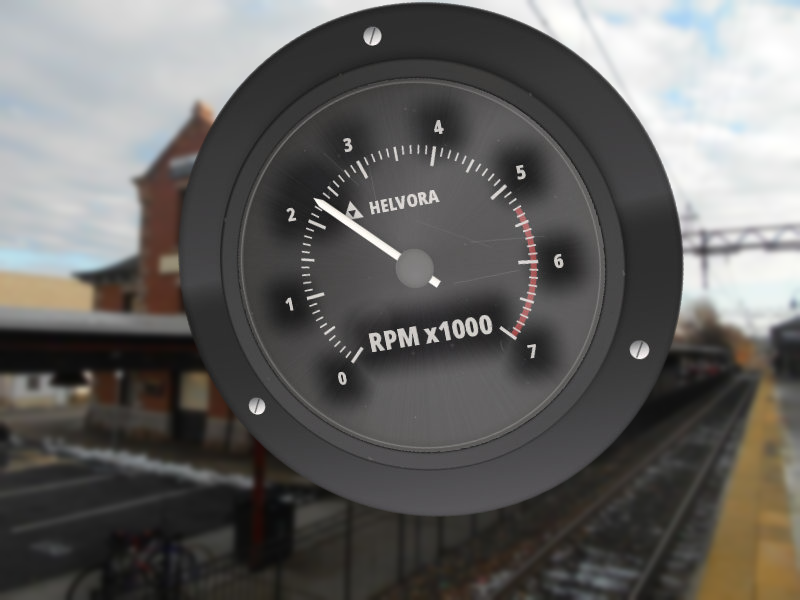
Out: 2300 (rpm)
